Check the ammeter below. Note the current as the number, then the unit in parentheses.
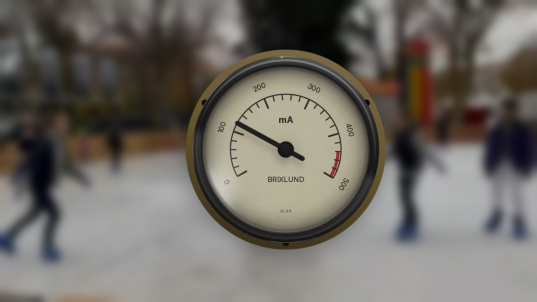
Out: 120 (mA)
